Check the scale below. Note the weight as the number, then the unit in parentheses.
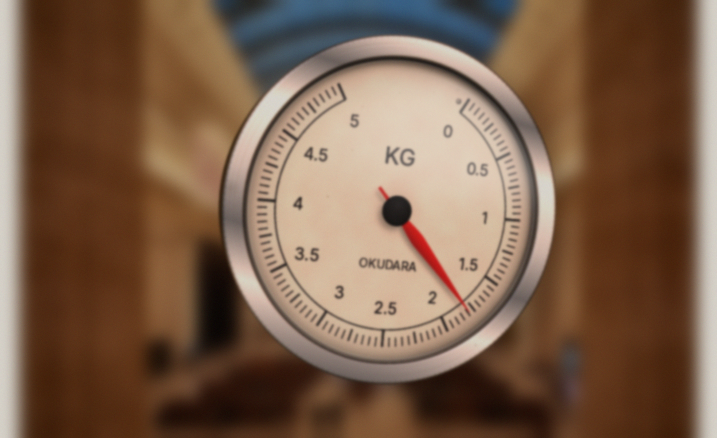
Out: 1.8 (kg)
